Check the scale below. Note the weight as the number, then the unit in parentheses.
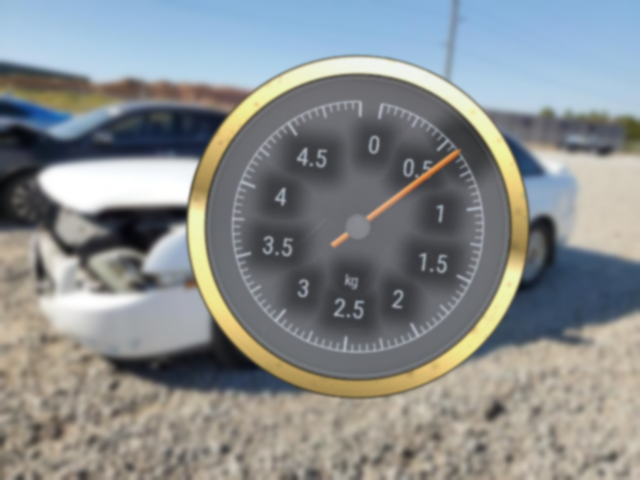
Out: 0.6 (kg)
